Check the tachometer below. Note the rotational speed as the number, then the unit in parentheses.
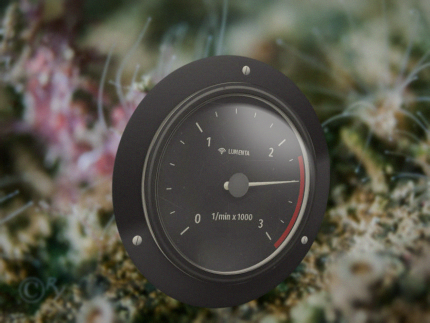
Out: 2400 (rpm)
